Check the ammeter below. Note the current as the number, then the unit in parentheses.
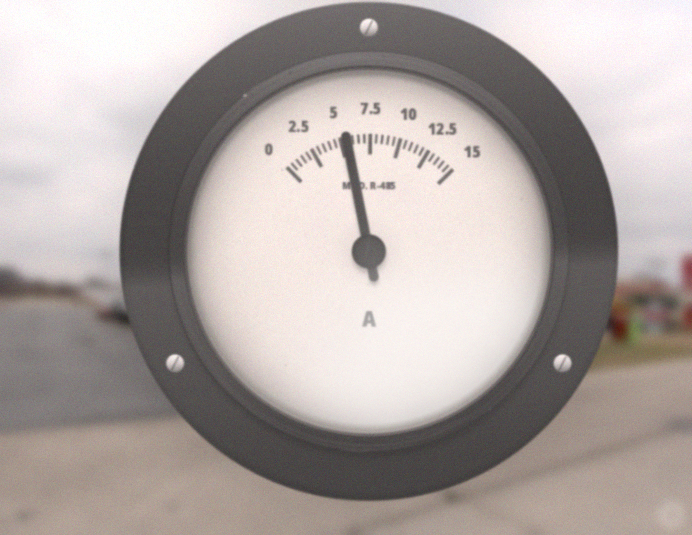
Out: 5.5 (A)
